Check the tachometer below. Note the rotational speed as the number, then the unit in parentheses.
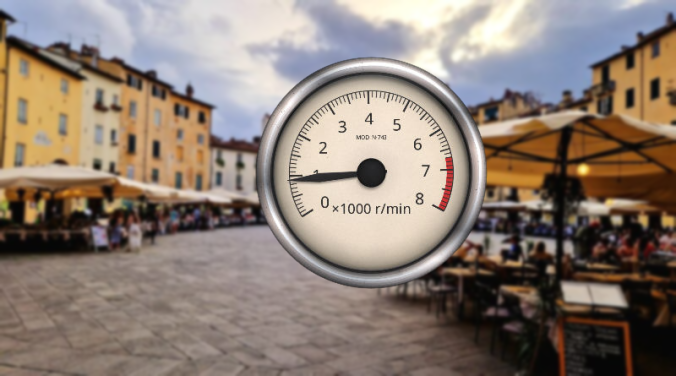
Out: 900 (rpm)
